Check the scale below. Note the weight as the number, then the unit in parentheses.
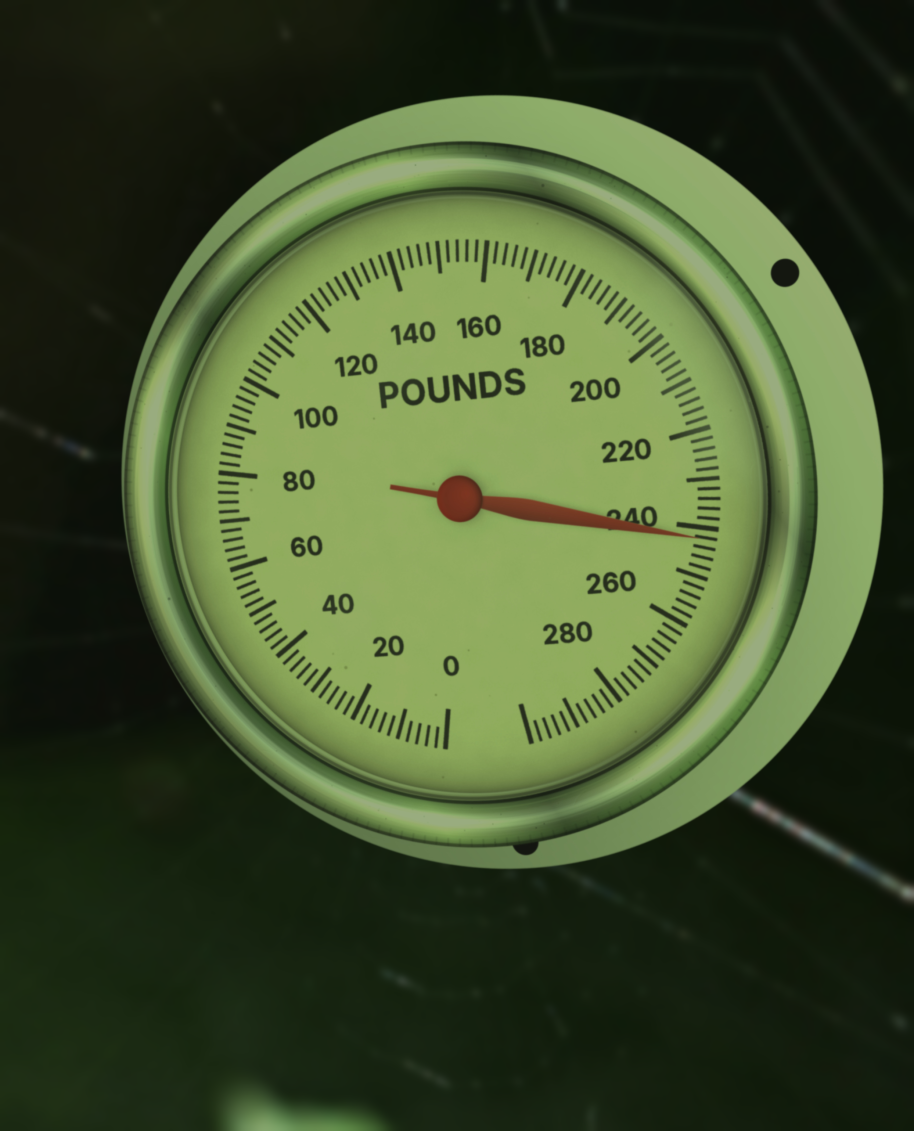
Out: 242 (lb)
